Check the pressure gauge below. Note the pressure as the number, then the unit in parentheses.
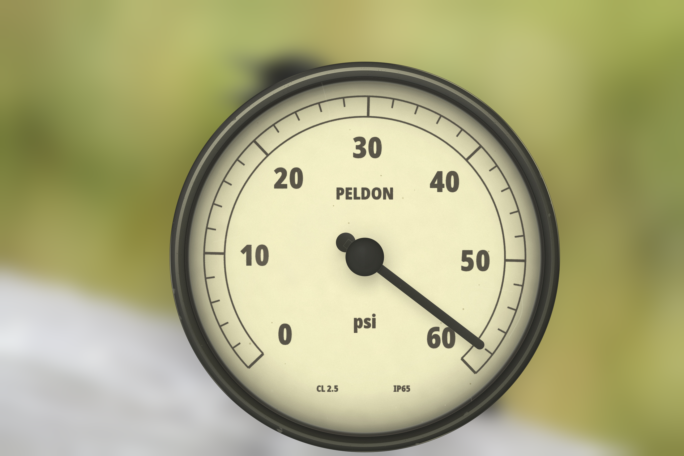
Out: 58 (psi)
